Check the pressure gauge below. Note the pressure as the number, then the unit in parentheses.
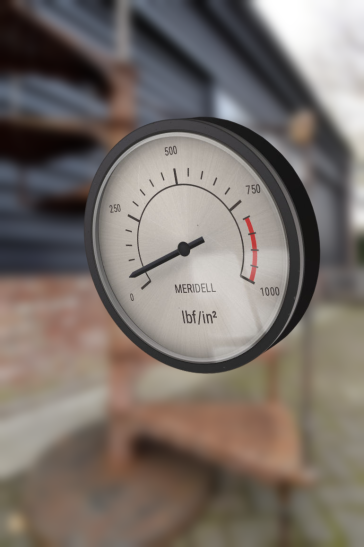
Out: 50 (psi)
